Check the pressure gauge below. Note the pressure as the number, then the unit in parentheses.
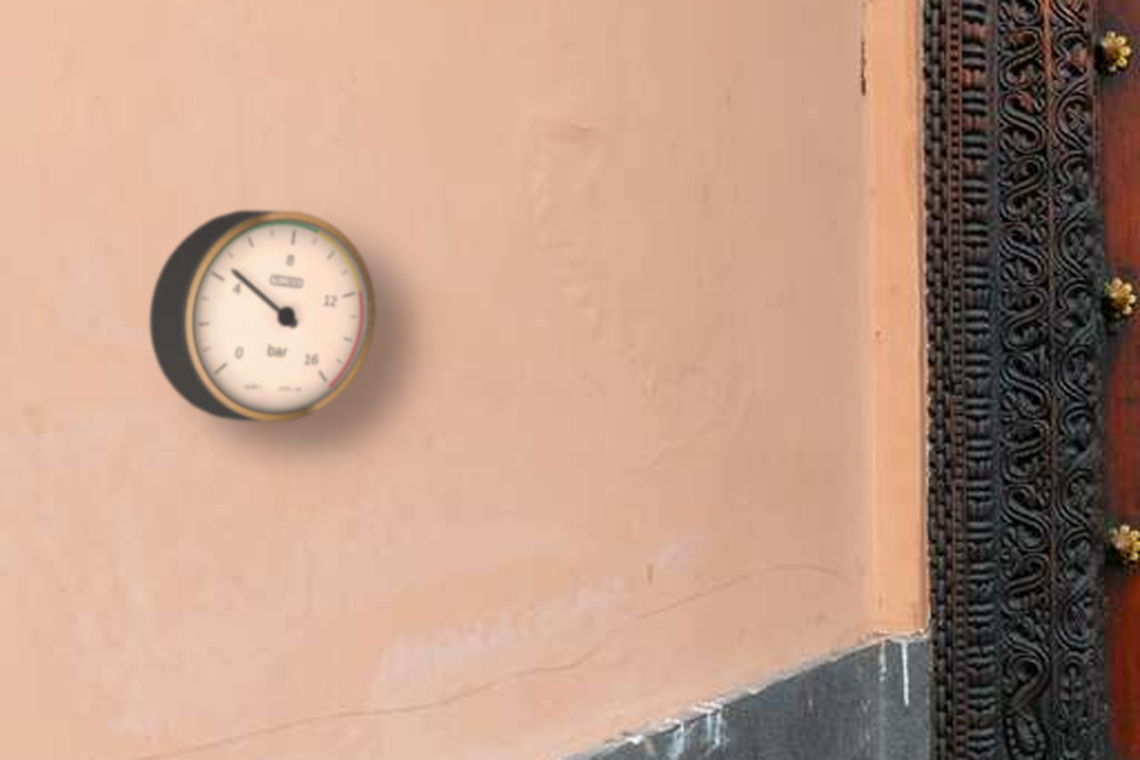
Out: 4.5 (bar)
